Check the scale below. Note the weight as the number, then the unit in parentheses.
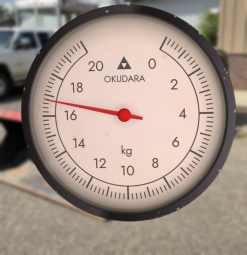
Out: 16.8 (kg)
